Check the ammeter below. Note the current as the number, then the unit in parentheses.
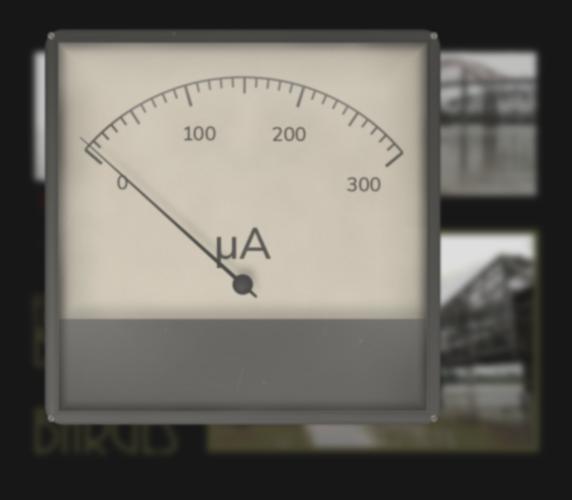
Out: 5 (µA)
